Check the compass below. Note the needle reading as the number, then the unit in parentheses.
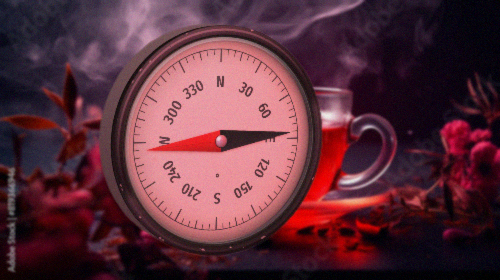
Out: 265 (°)
